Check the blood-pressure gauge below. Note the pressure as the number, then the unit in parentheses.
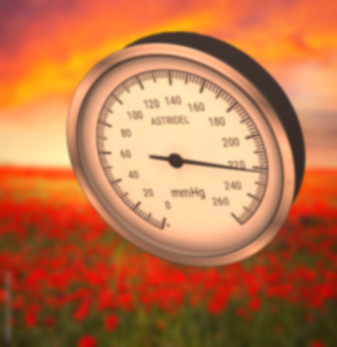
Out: 220 (mmHg)
